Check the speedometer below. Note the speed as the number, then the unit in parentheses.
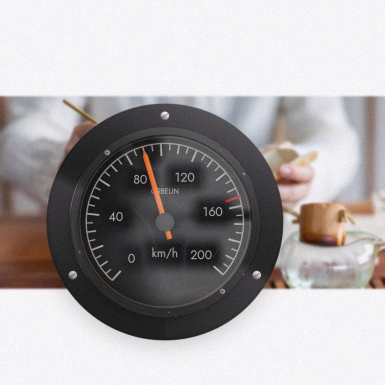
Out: 90 (km/h)
